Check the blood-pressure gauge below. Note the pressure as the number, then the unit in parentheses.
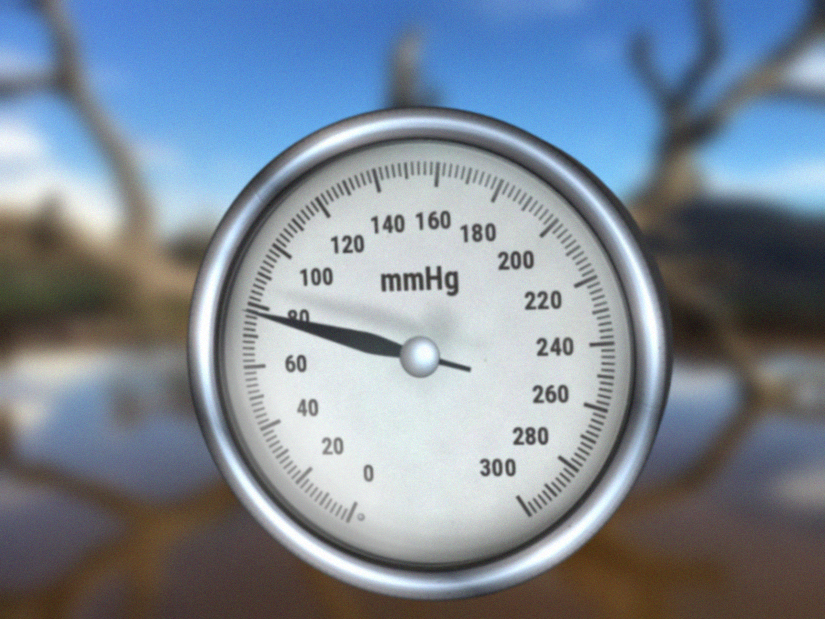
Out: 78 (mmHg)
